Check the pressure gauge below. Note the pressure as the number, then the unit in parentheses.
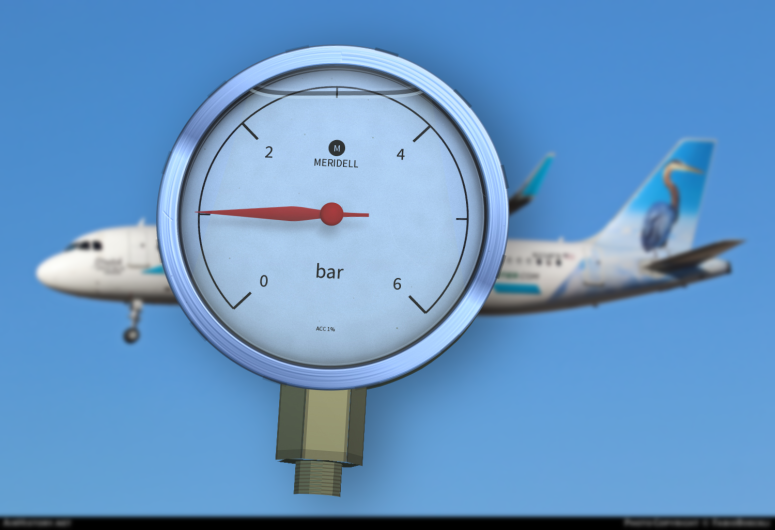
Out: 1 (bar)
